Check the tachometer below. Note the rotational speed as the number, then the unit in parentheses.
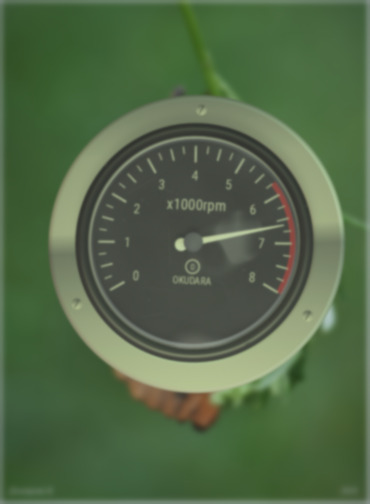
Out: 6625 (rpm)
